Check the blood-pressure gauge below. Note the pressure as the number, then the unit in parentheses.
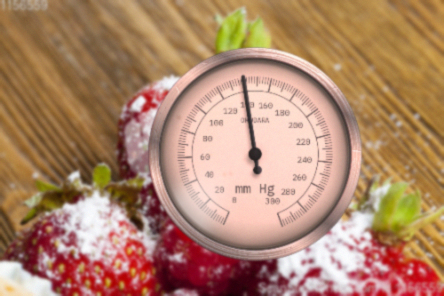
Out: 140 (mmHg)
